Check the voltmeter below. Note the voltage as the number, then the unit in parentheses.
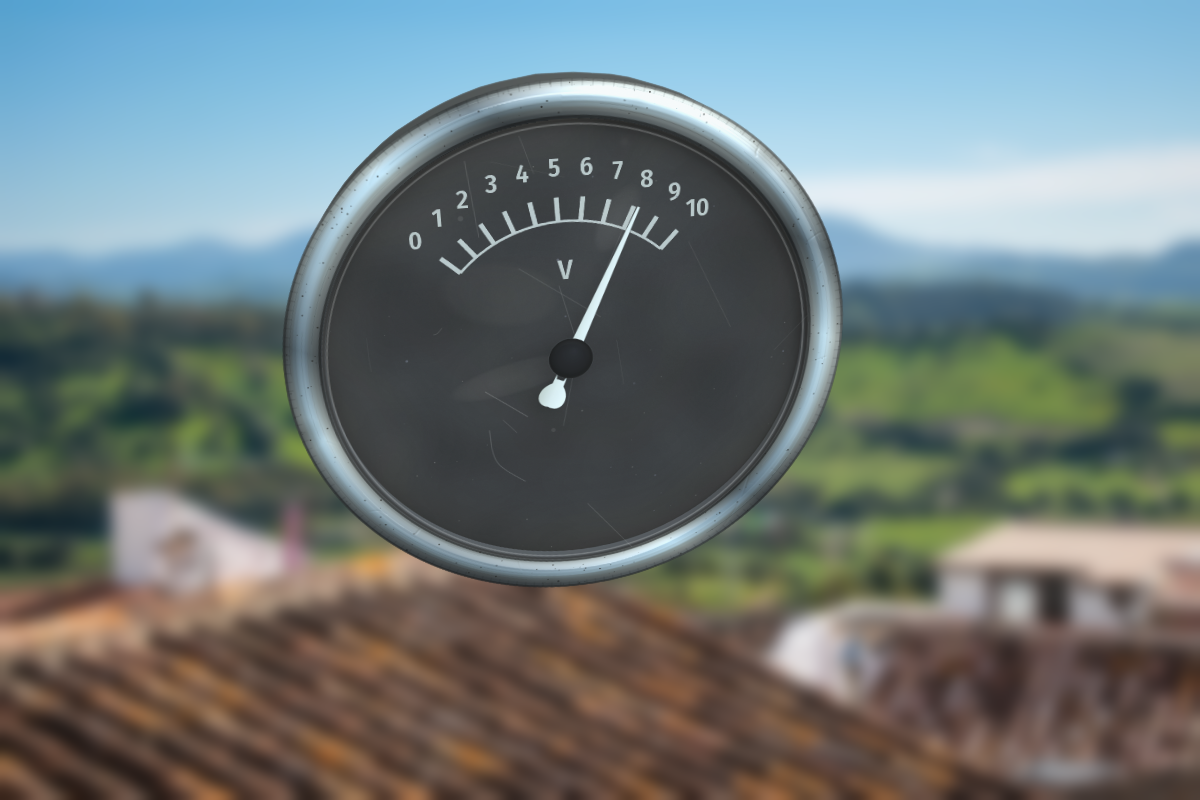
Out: 8 (V)
